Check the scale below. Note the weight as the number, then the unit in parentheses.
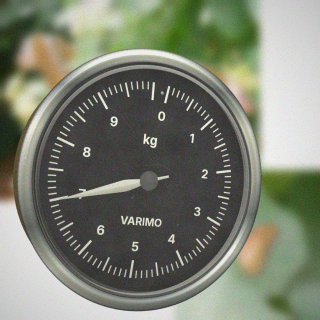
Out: 7 (kg)
